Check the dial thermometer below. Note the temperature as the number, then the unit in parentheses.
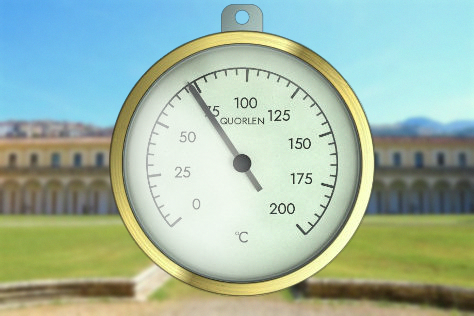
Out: 72.5 (°C)
